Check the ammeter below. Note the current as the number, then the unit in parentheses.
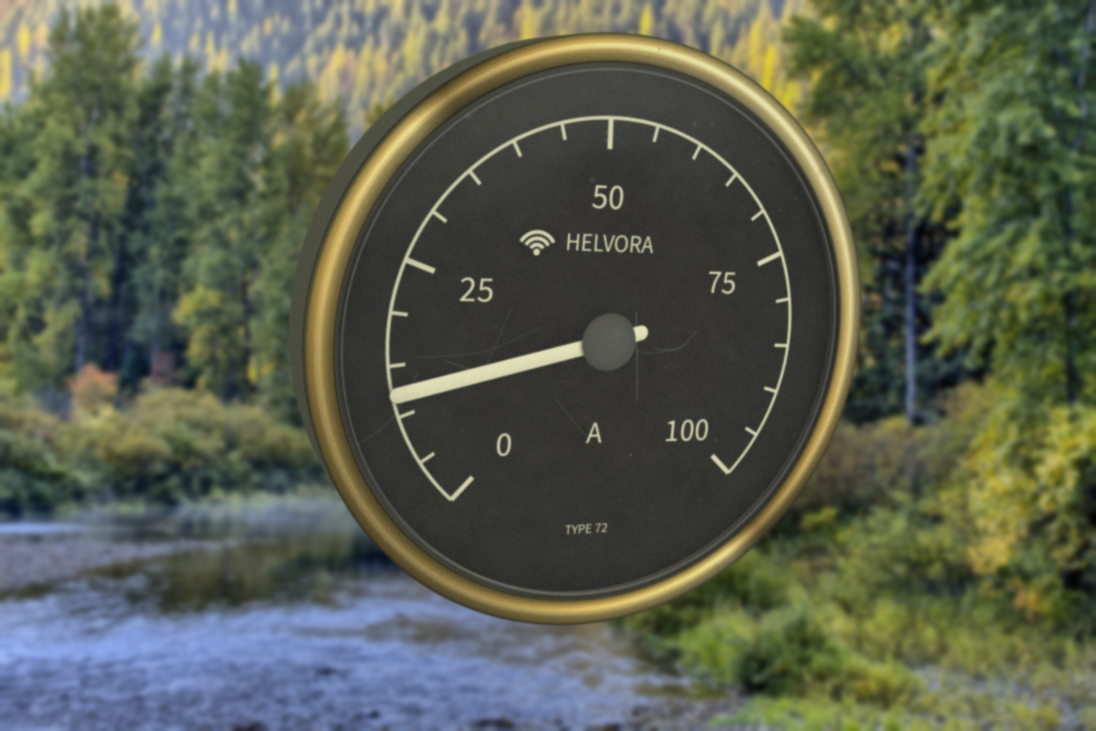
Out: 12.5 (A)
